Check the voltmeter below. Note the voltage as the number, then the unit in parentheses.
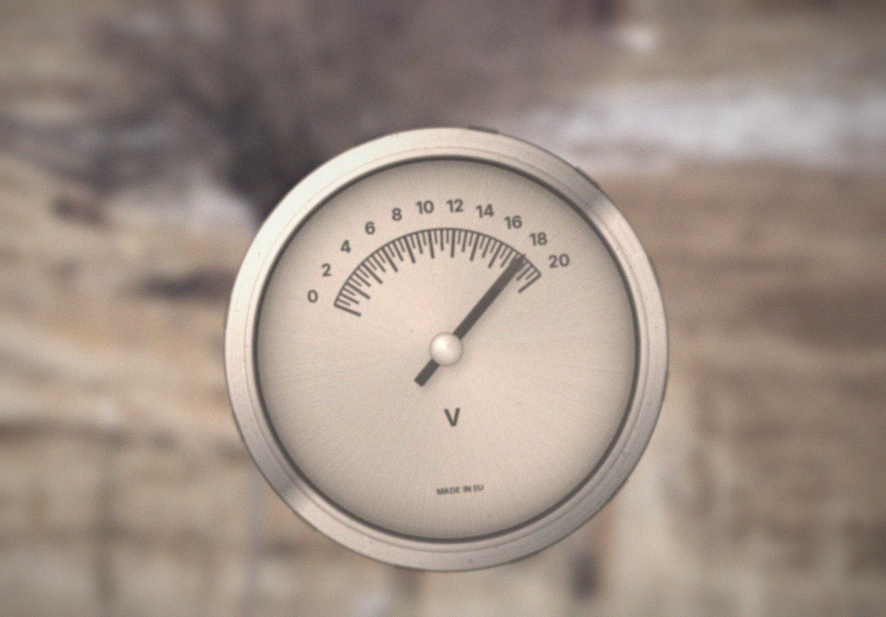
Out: 18 (V)
